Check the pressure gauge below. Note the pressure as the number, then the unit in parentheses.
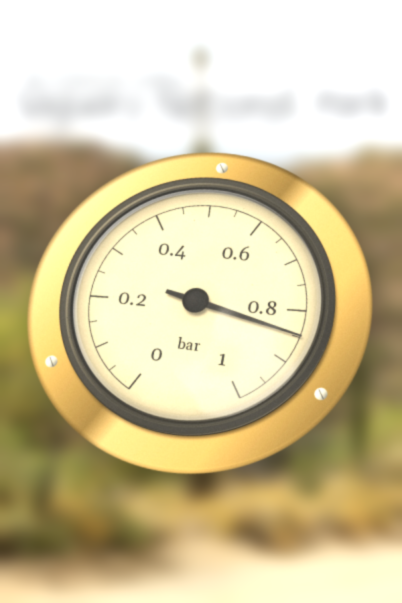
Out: 0.85 (bar)
